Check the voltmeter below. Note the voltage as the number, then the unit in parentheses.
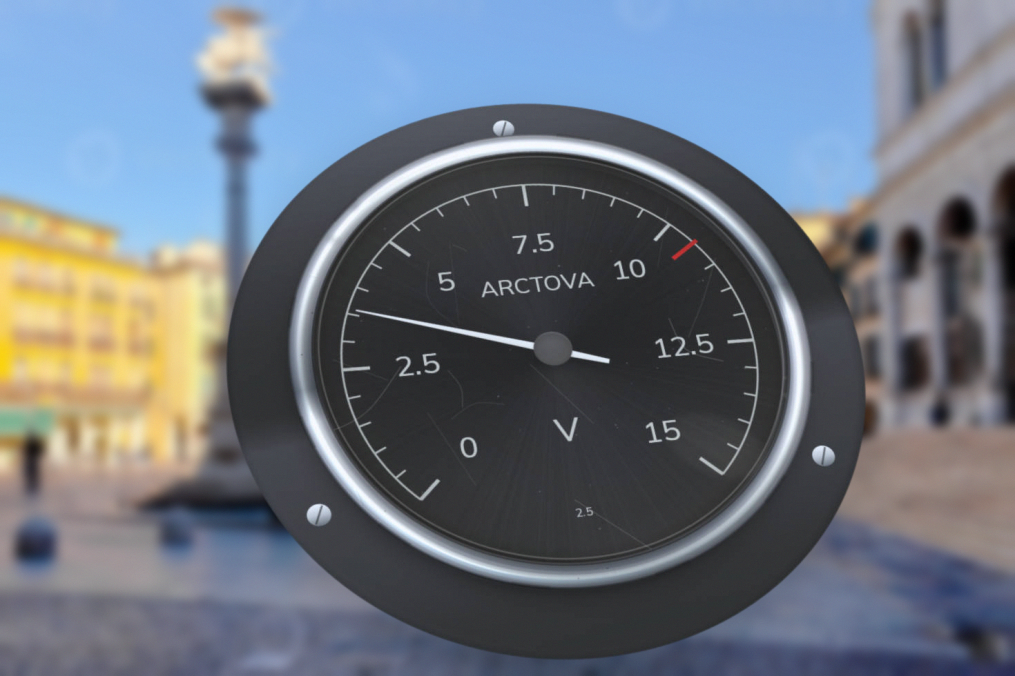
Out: 3.5 (V)
